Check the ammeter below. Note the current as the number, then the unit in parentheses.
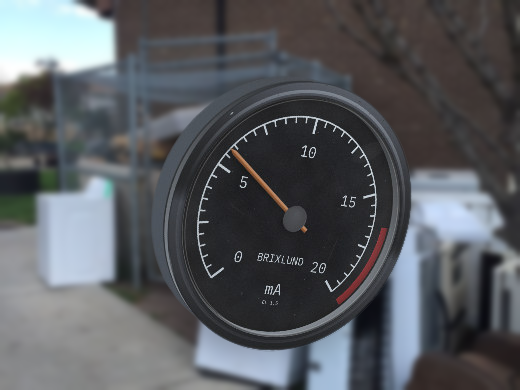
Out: 5.75 (mA)
